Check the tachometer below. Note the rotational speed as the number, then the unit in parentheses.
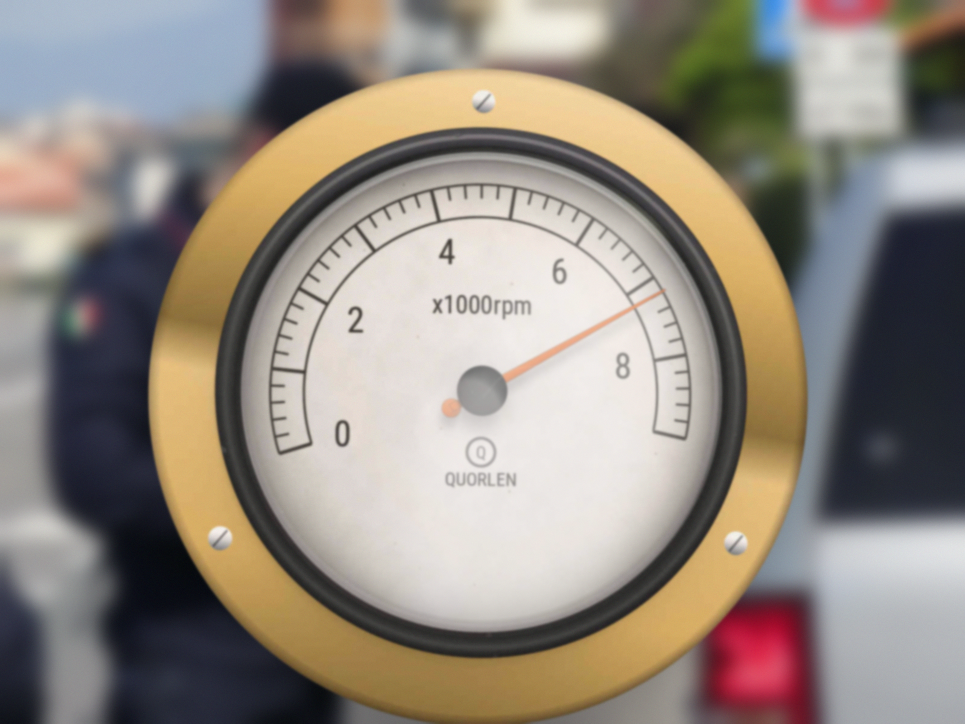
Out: 7200 (rpm)
